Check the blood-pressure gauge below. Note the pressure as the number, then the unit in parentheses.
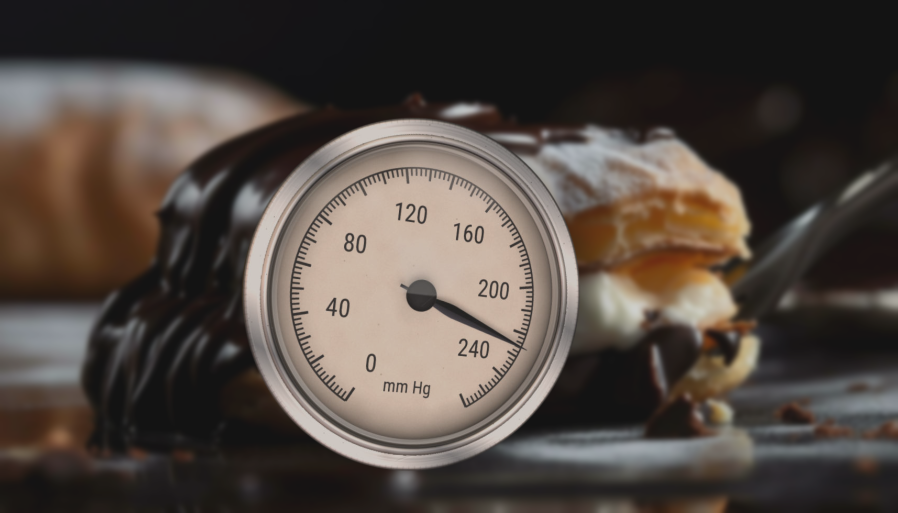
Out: 226 (mmHg)
